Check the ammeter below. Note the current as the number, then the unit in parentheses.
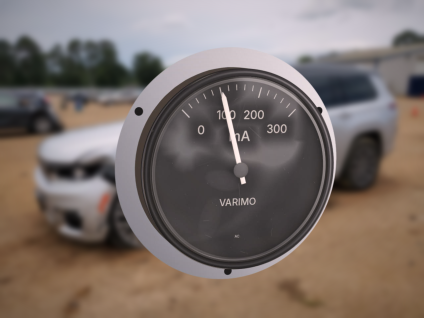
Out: 100 (mA)
